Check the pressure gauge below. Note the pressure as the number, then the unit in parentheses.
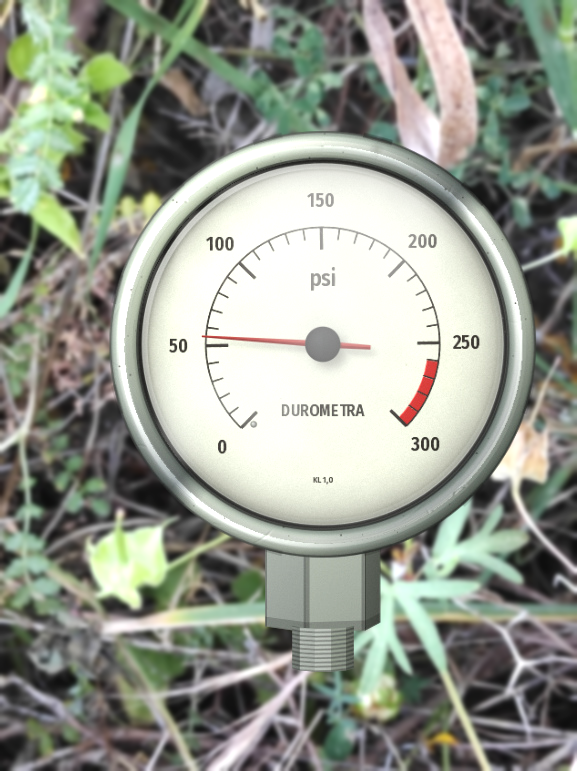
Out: 55 (psi)
